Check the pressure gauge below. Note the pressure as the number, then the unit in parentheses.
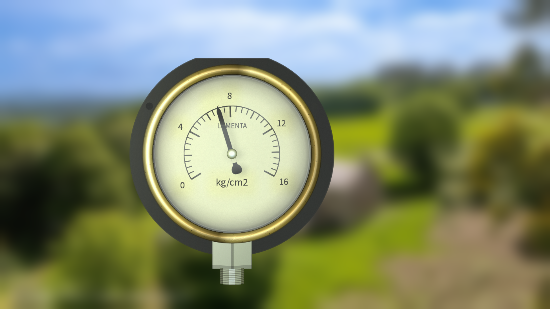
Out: 7 (kg/cm²)
